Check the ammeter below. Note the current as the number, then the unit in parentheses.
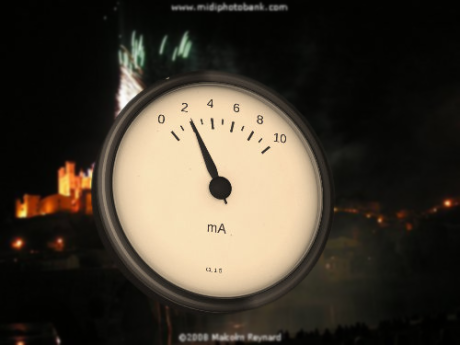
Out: 2 (mA)
